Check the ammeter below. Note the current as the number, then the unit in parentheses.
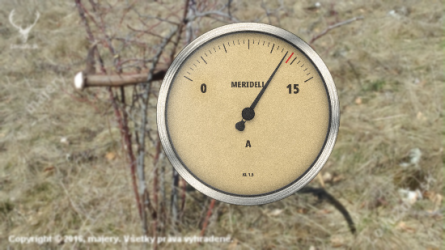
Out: 11.5 (A)
